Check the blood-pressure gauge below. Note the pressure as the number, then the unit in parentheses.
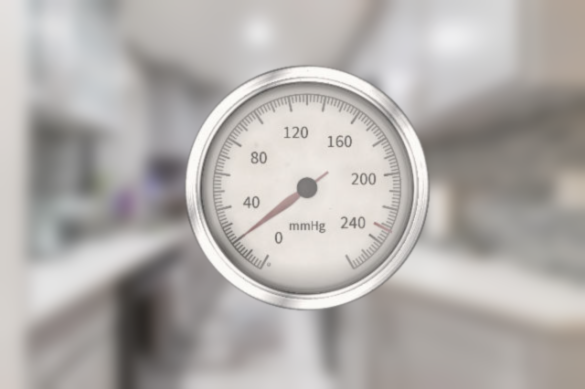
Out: 20 (mmHg)
